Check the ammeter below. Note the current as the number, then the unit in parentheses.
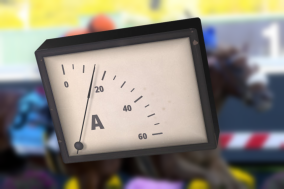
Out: 15 (A)
